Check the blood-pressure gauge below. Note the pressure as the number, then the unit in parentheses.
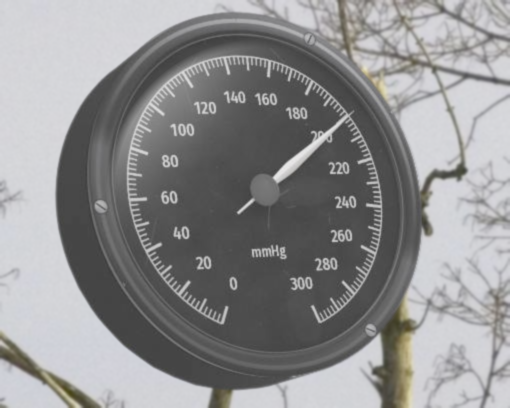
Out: 200 (mmHg)
